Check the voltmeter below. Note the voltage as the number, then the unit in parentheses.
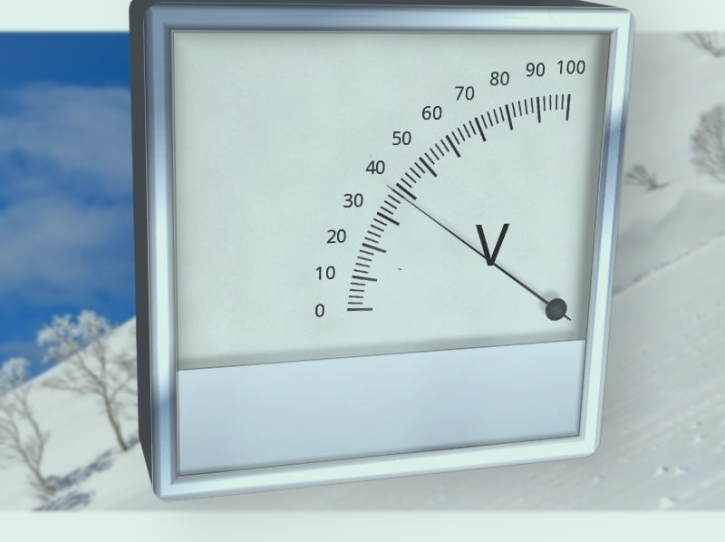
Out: 38 (V)
